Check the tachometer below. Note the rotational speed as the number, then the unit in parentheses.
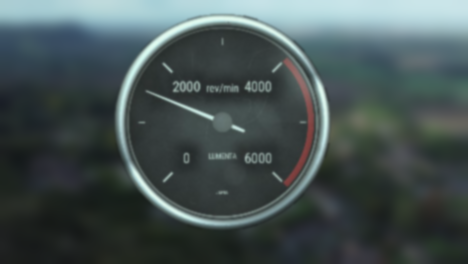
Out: 1500 (rpm)
